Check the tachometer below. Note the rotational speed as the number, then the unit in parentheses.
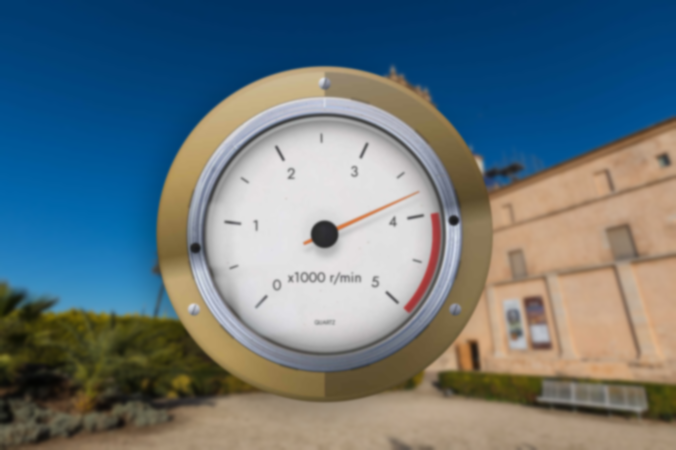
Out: 3750 (rpm)
